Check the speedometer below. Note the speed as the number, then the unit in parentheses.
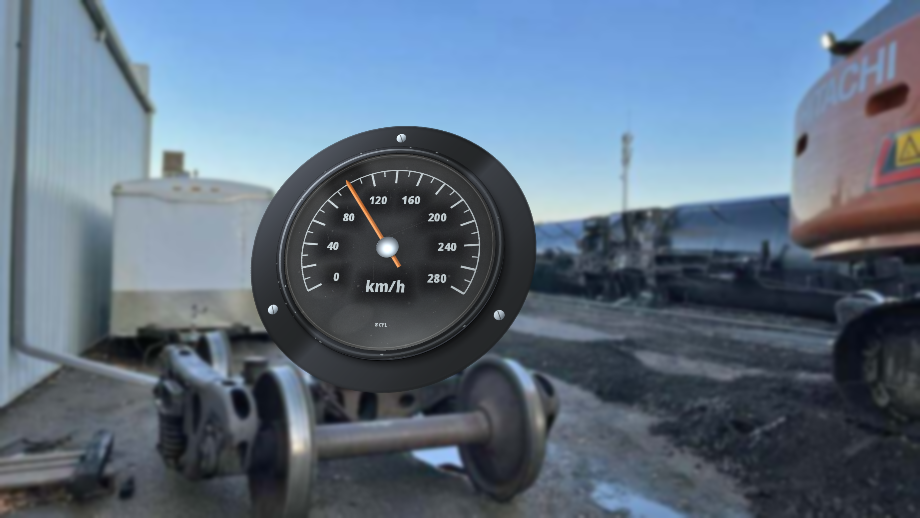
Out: 100 (km/h)
